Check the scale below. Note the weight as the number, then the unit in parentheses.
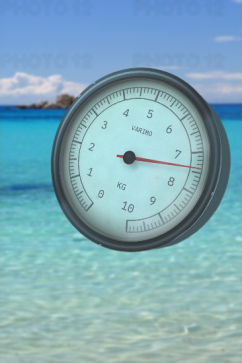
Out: 7.4 (kg)
